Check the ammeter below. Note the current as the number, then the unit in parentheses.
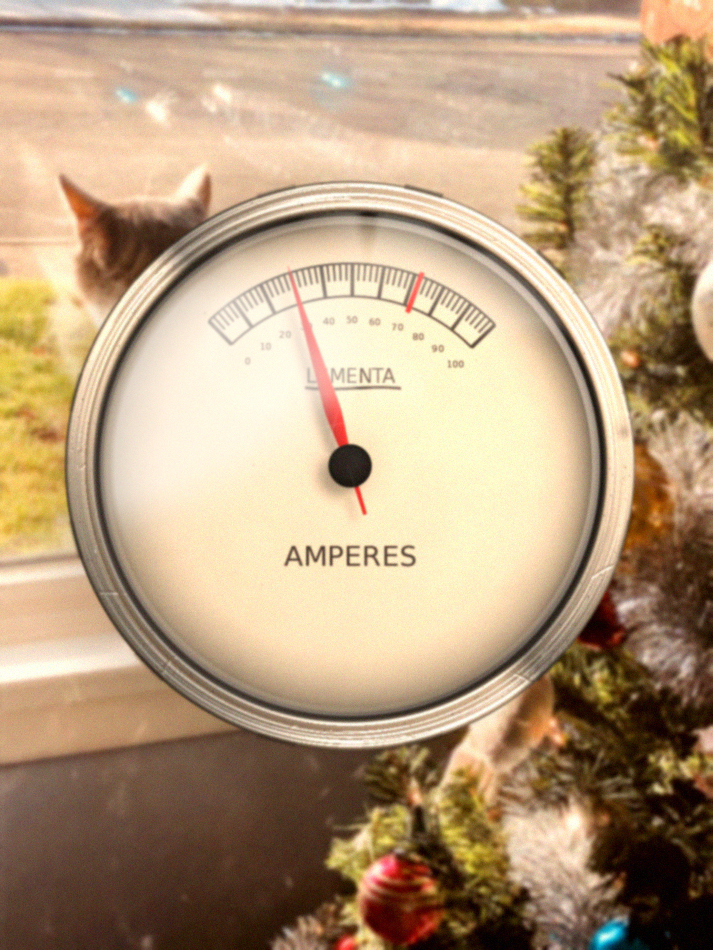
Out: 30 (A)
